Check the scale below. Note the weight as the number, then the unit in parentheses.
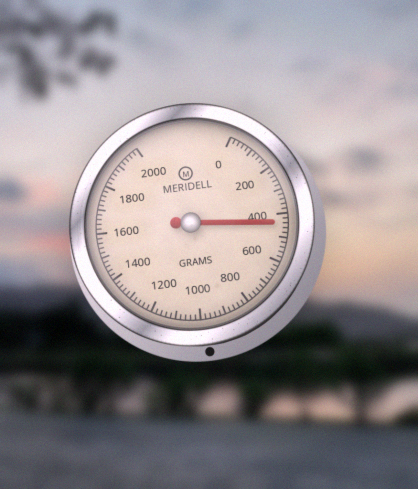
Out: 440 (g)
